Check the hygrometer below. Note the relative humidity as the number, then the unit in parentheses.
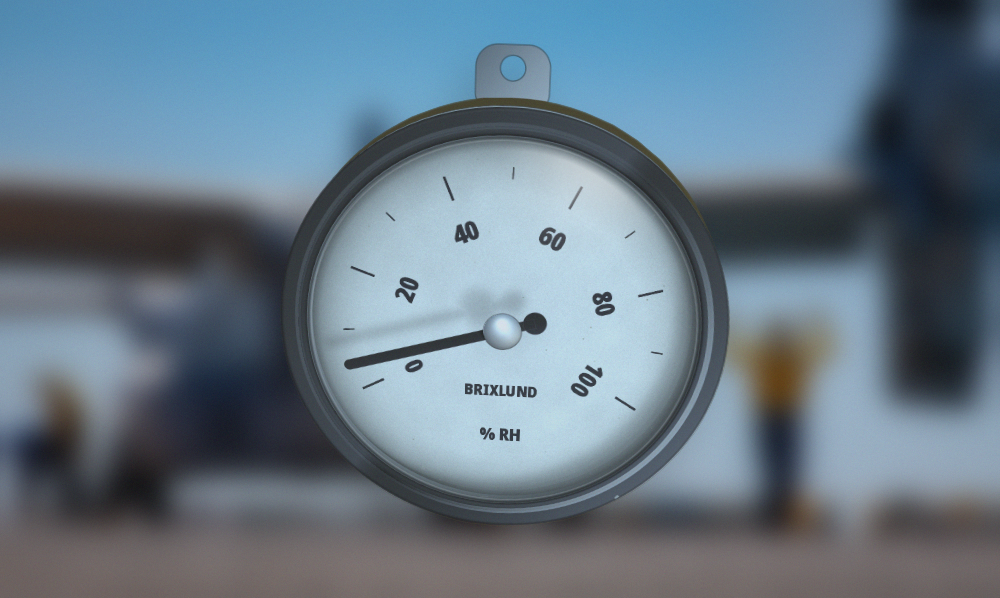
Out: 5 (%)
